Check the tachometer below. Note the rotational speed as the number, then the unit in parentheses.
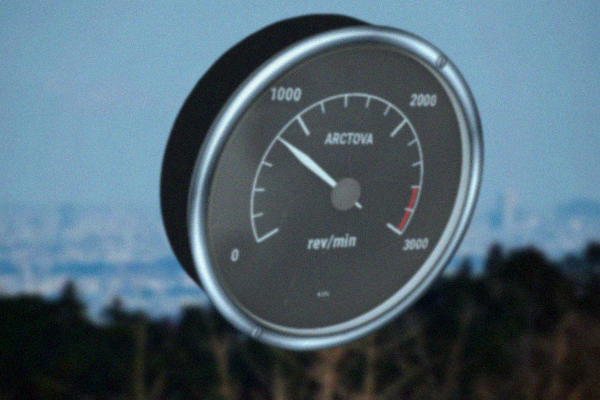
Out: 800 (rpm)
